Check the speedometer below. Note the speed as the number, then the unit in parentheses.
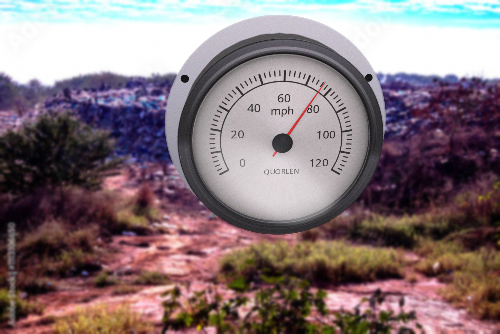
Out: 76 (mph)
